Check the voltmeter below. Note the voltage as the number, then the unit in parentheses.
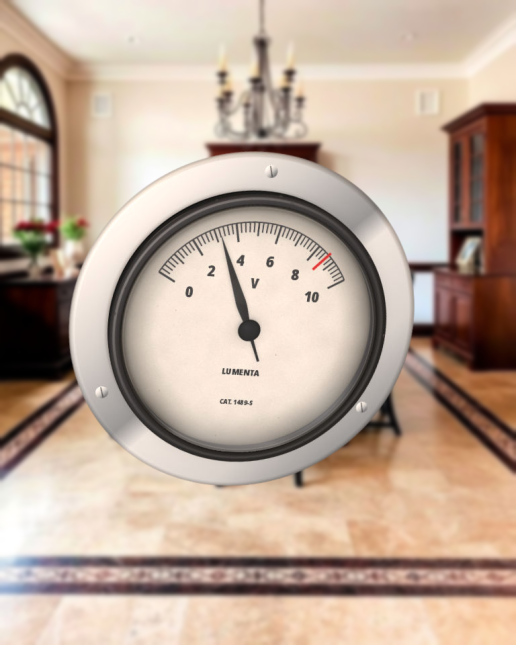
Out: 3.2 (V)
